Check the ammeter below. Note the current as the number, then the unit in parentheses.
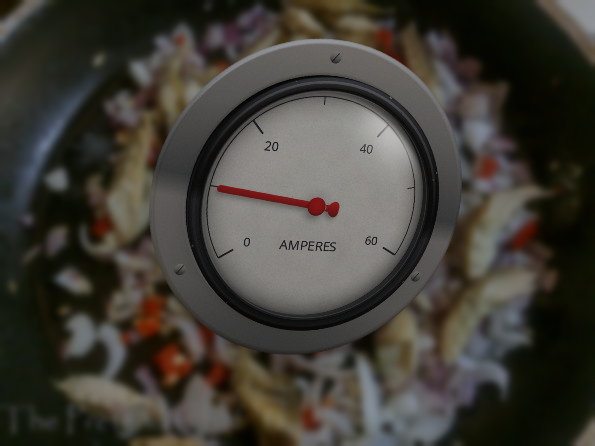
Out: 10 (A)
